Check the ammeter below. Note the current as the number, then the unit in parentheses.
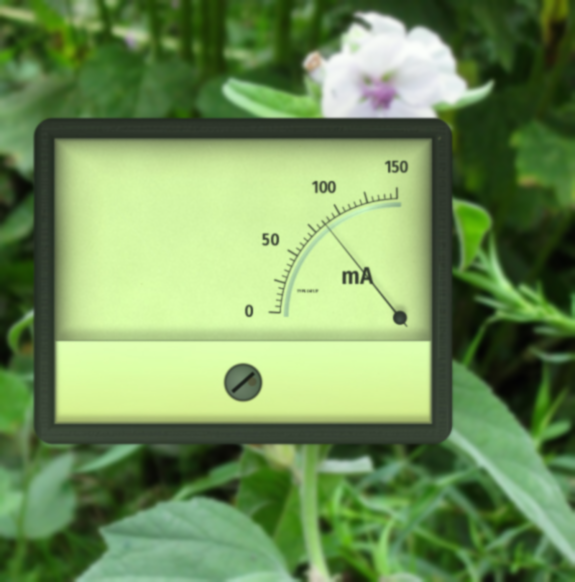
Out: 85 (mA)
